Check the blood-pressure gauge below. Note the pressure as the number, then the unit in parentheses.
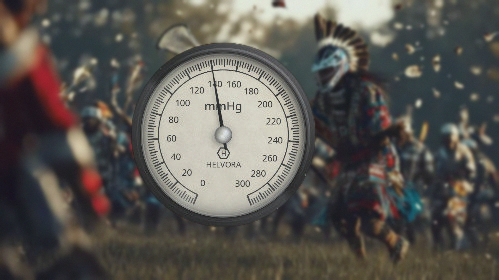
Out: 140 (mmHg)
